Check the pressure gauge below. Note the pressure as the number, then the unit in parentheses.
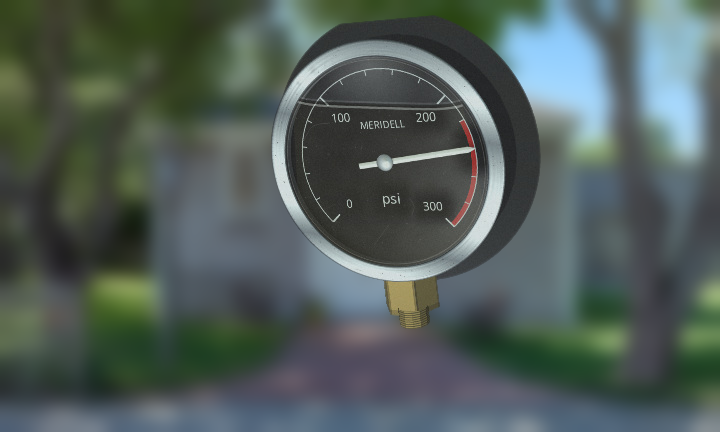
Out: 240 (psi)
